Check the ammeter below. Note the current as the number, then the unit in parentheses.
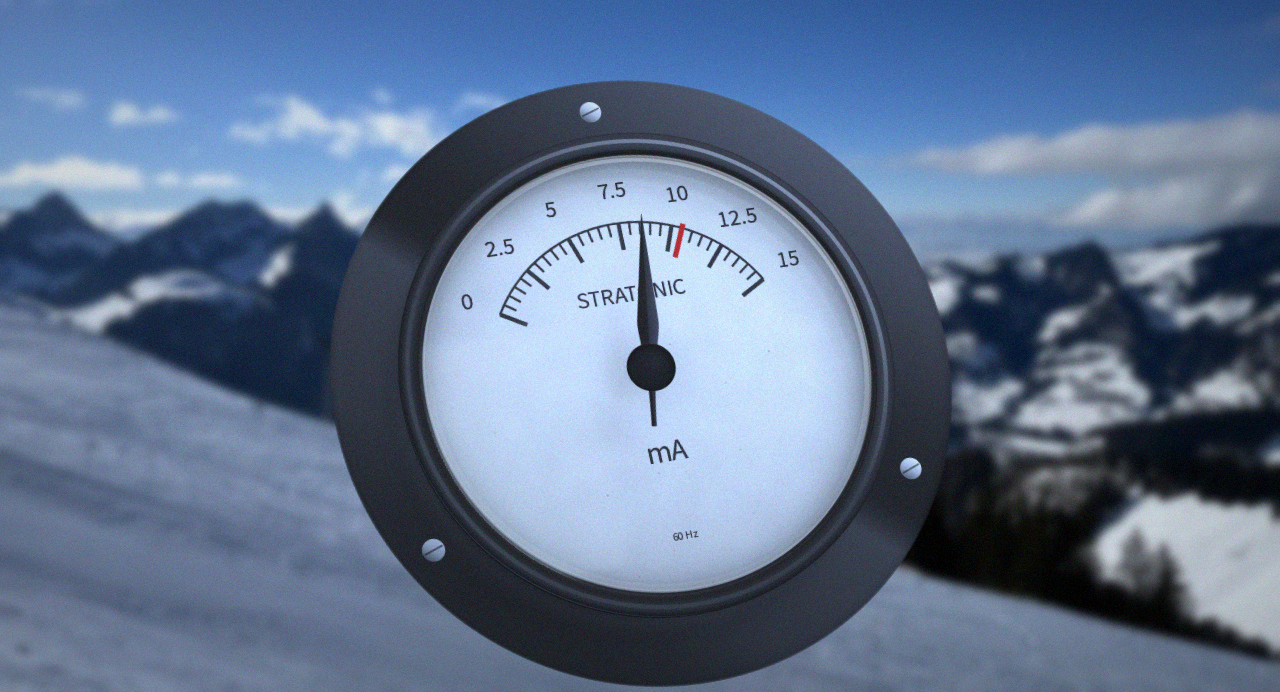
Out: 8.5 (mA)
